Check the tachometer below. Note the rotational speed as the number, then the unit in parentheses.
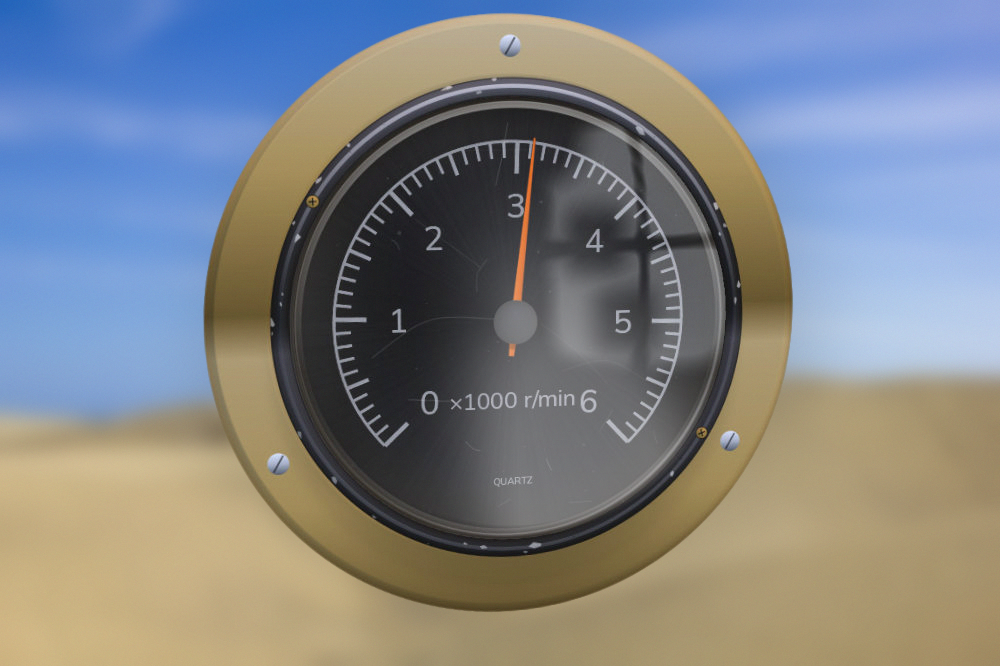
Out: 3100 (rpm)
